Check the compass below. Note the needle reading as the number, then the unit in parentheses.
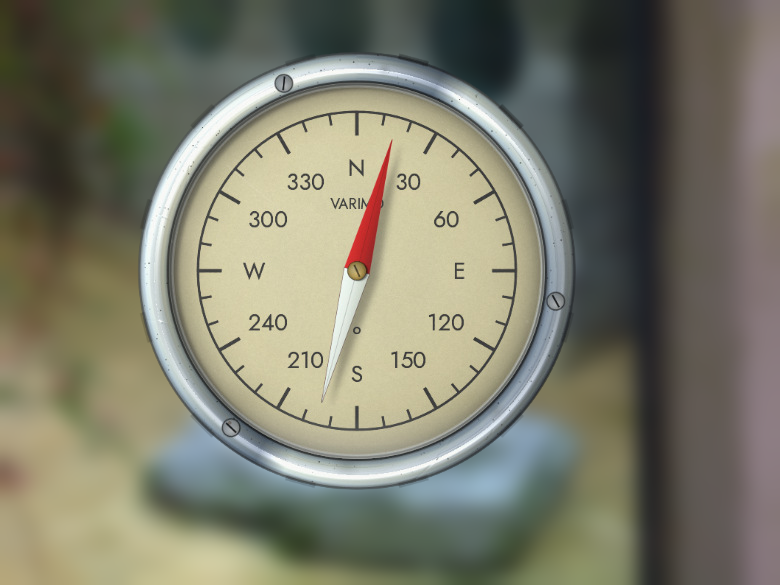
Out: 15 (°)
